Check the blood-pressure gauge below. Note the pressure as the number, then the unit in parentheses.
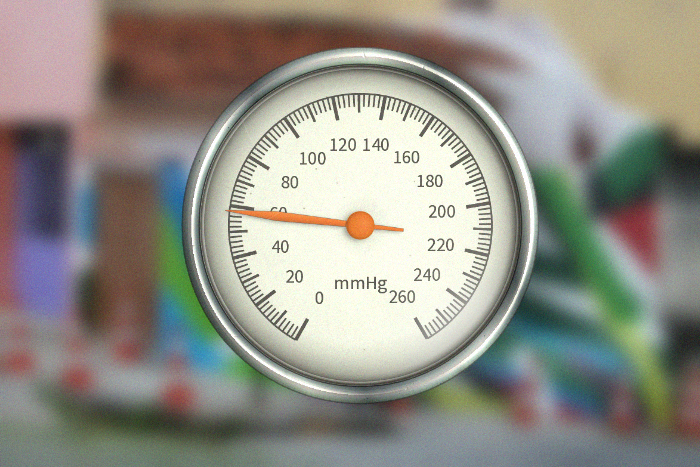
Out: 58 (mmHg)
